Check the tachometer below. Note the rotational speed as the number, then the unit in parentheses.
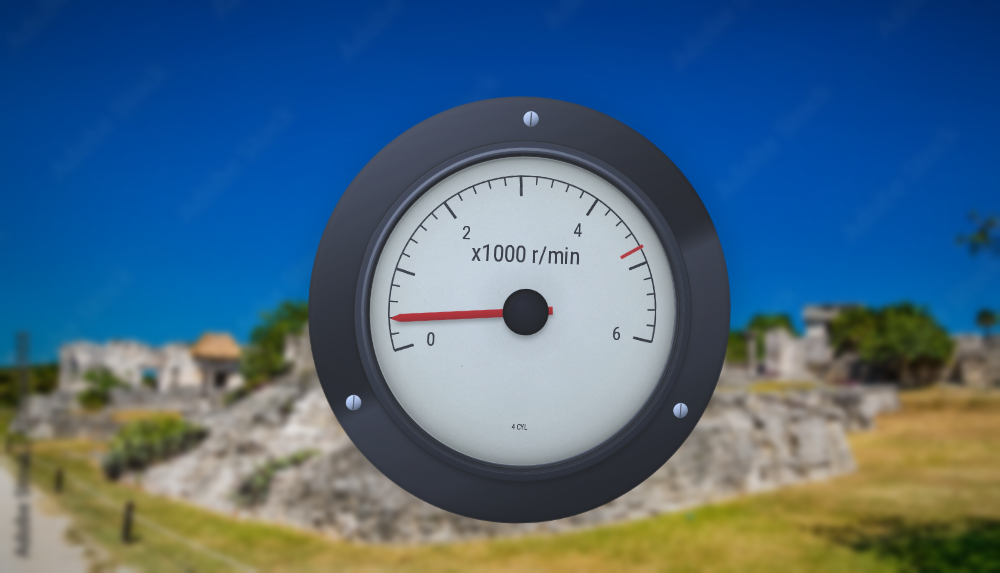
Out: 400 (rpm)
